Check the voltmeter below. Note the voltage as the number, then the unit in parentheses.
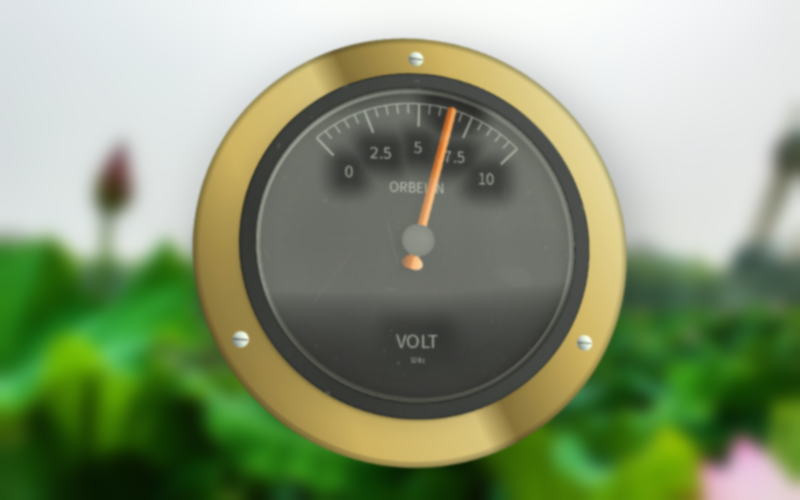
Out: 6.5 (V)
